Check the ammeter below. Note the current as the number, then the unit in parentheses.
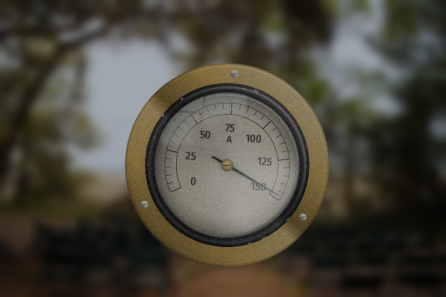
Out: 147.5 (A)
